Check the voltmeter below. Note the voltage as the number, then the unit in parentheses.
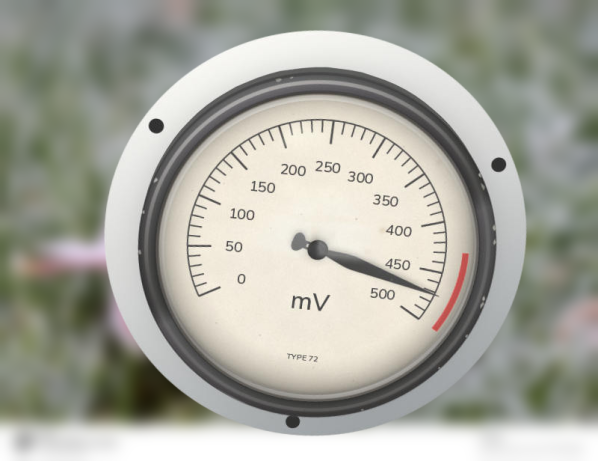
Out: 470 (mV)
